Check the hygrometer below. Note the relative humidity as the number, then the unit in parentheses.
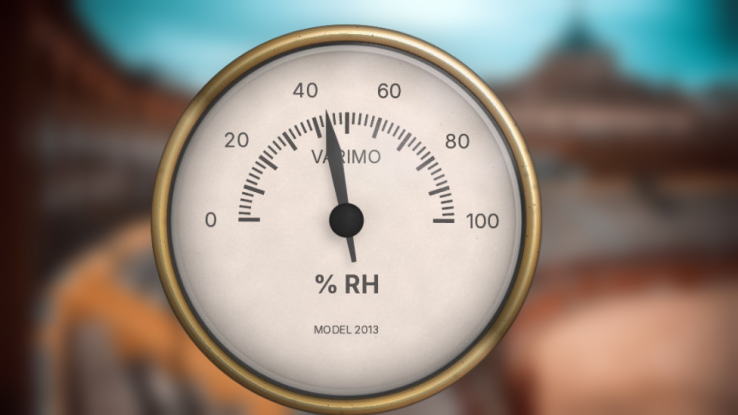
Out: 44 (%)
